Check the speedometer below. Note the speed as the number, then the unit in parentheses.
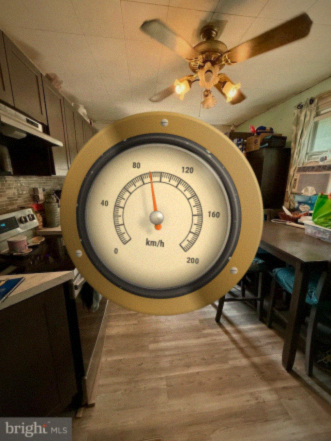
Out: 90 (km/h)
